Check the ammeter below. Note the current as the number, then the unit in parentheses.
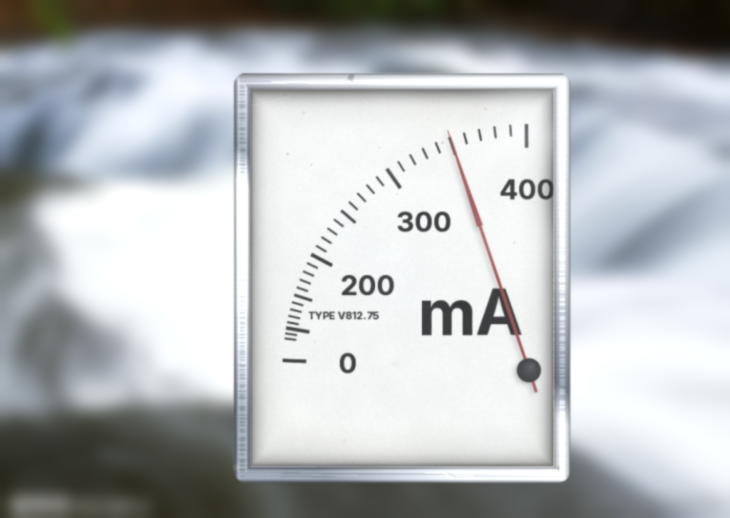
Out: 350 (mA)
